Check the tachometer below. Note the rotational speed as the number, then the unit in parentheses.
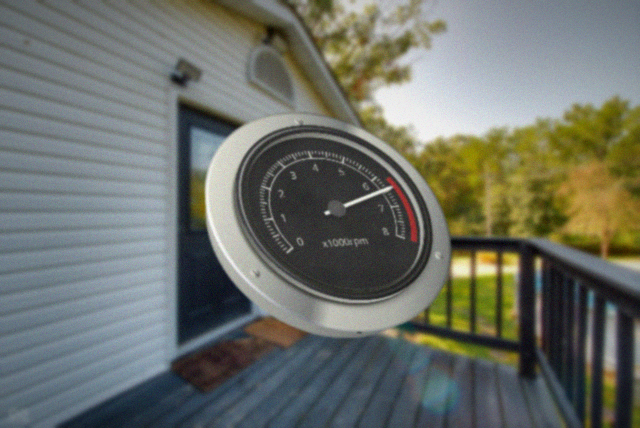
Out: 6500 (rpm)
